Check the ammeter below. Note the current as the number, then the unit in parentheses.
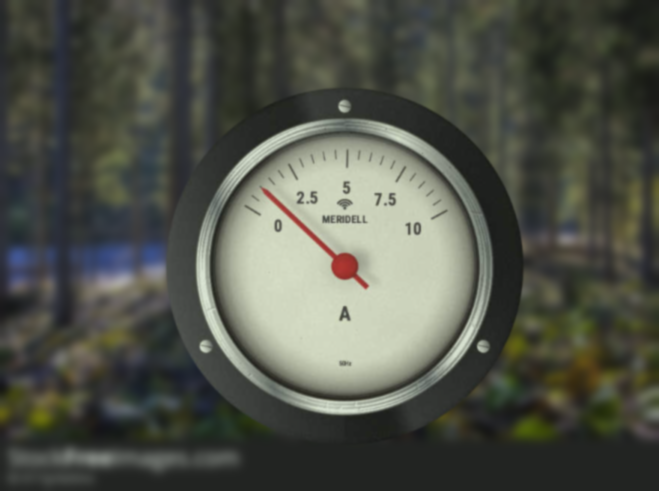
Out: 1 (A)
